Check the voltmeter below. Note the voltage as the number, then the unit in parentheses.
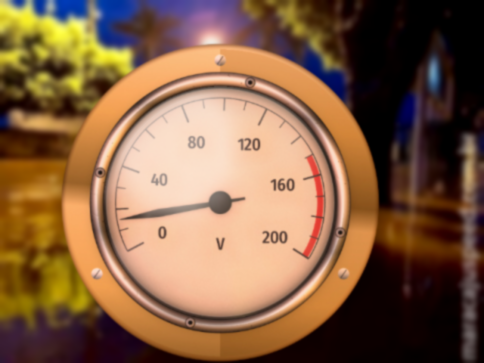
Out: 15 (V)
